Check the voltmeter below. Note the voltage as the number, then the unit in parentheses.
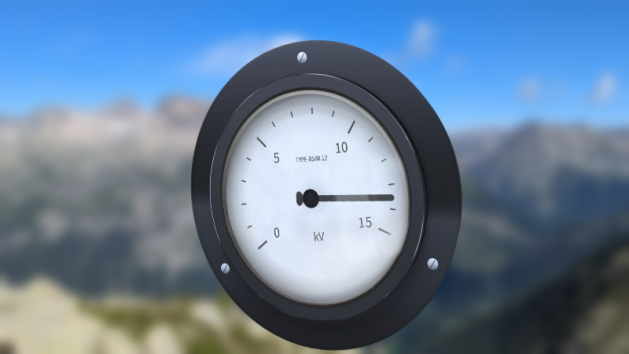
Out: 13.5 (kV)
